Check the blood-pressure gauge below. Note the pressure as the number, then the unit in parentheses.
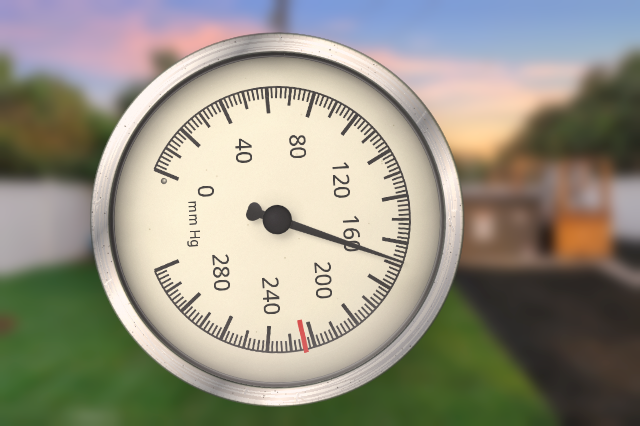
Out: 168 (mmHg)
